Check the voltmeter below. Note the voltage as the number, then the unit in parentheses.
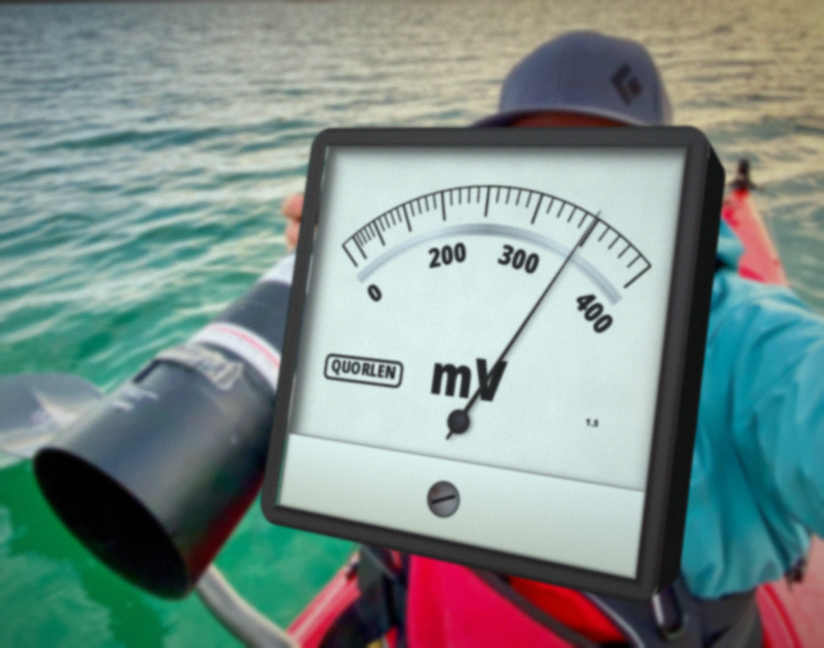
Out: 350 (mV)
